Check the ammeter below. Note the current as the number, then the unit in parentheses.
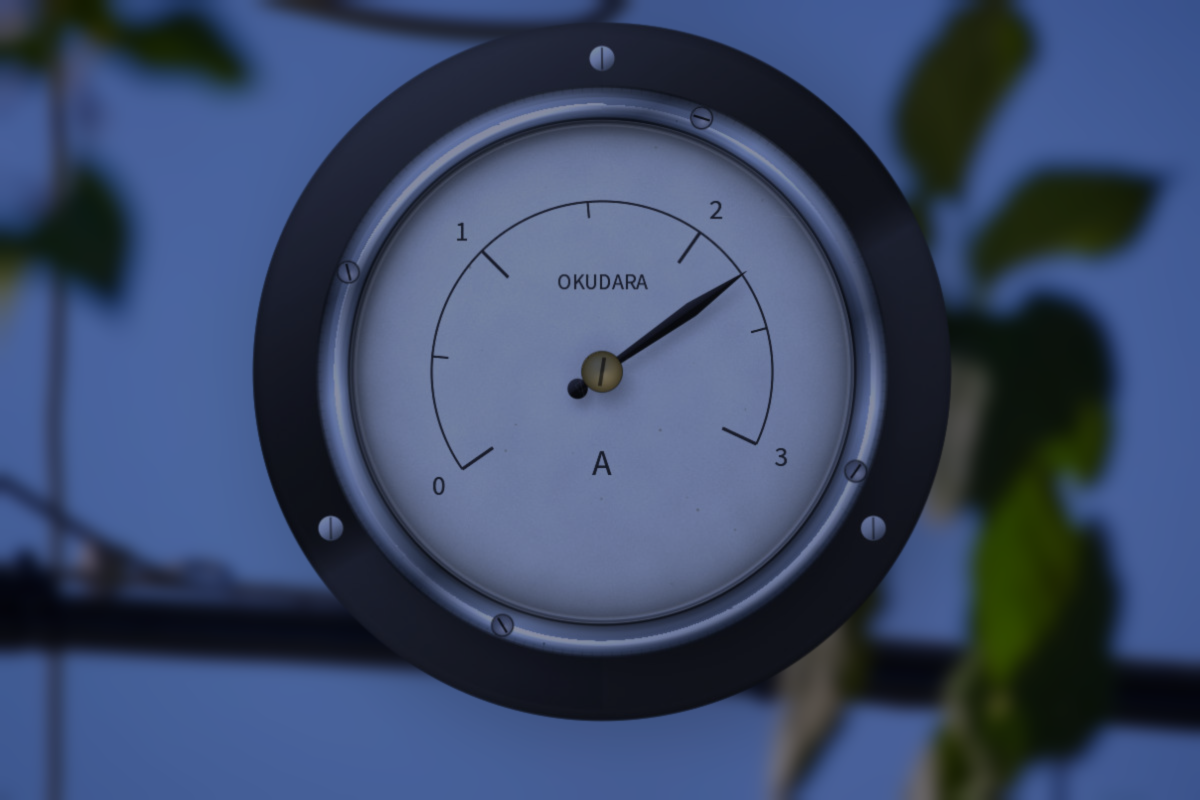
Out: 2.25 (A)
